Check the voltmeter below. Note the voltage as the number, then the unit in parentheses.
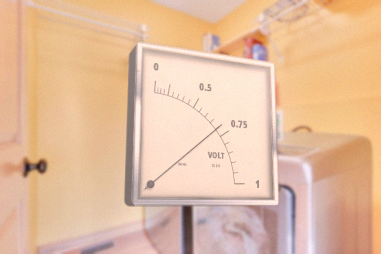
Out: 0.7 (V)
